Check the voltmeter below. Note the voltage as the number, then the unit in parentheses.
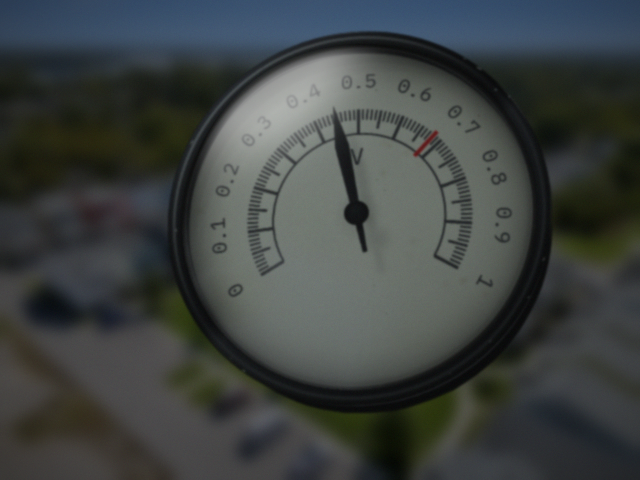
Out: 0.45 (V)
